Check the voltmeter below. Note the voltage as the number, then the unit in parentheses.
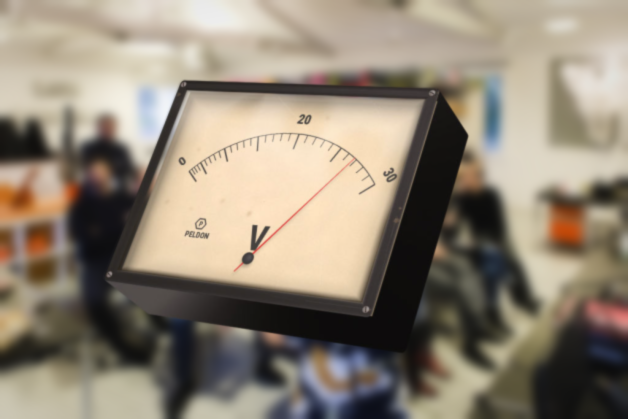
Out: 27 (V)
